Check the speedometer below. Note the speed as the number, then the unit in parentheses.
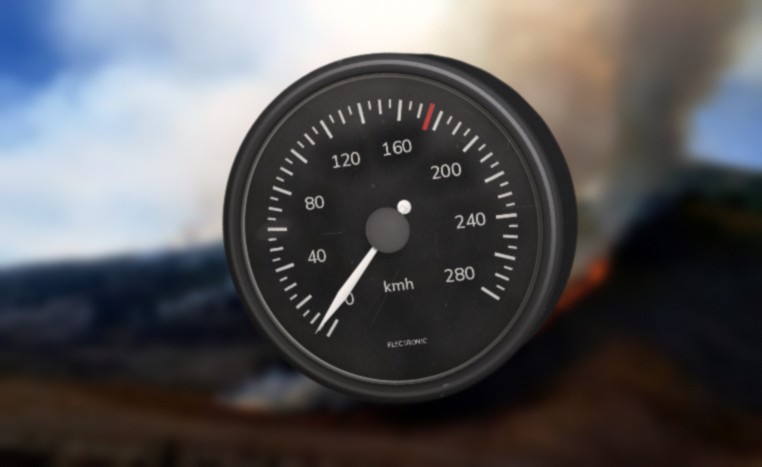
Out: 5 (km/h)
